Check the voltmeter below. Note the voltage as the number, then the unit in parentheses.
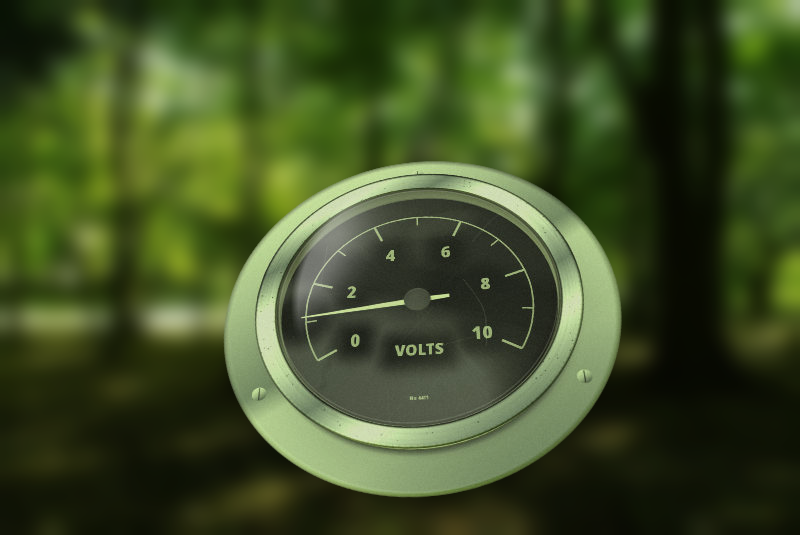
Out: 1 (V)
